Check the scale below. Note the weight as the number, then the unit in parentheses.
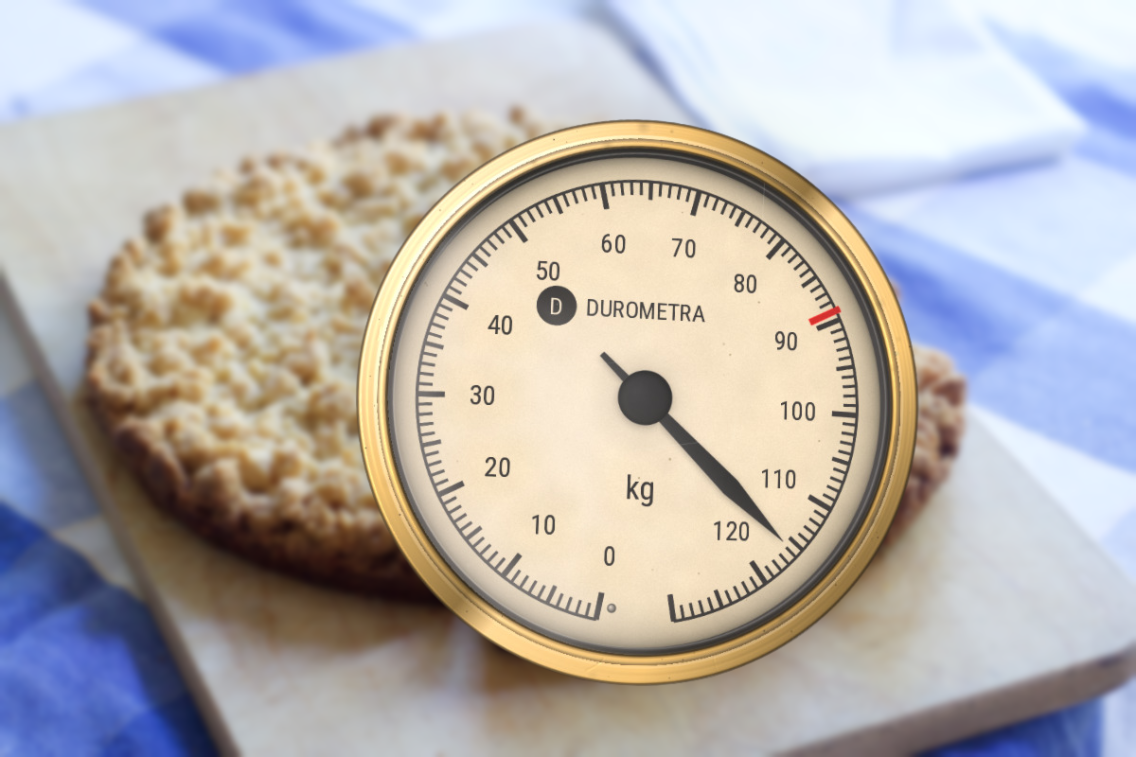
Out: 116 (kg)
